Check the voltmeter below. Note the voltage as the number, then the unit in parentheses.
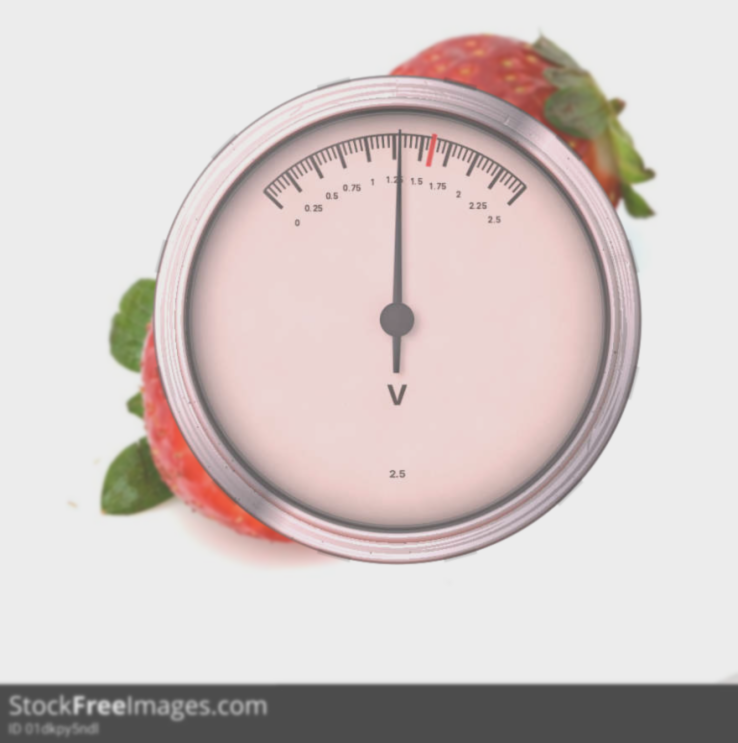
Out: 1.3 (V)
